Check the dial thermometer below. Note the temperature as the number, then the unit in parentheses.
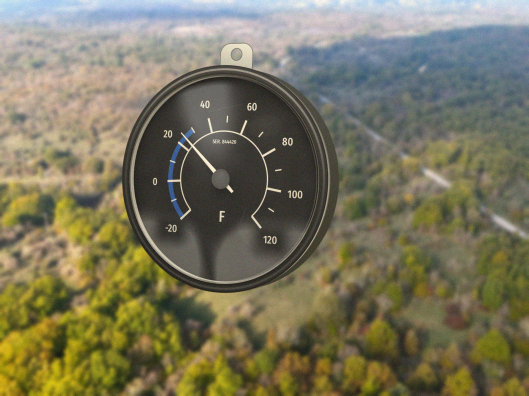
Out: 25 (°F)
